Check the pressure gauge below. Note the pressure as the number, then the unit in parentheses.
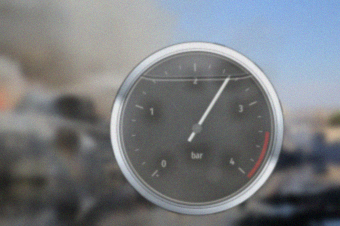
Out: 2.5 (bar)
